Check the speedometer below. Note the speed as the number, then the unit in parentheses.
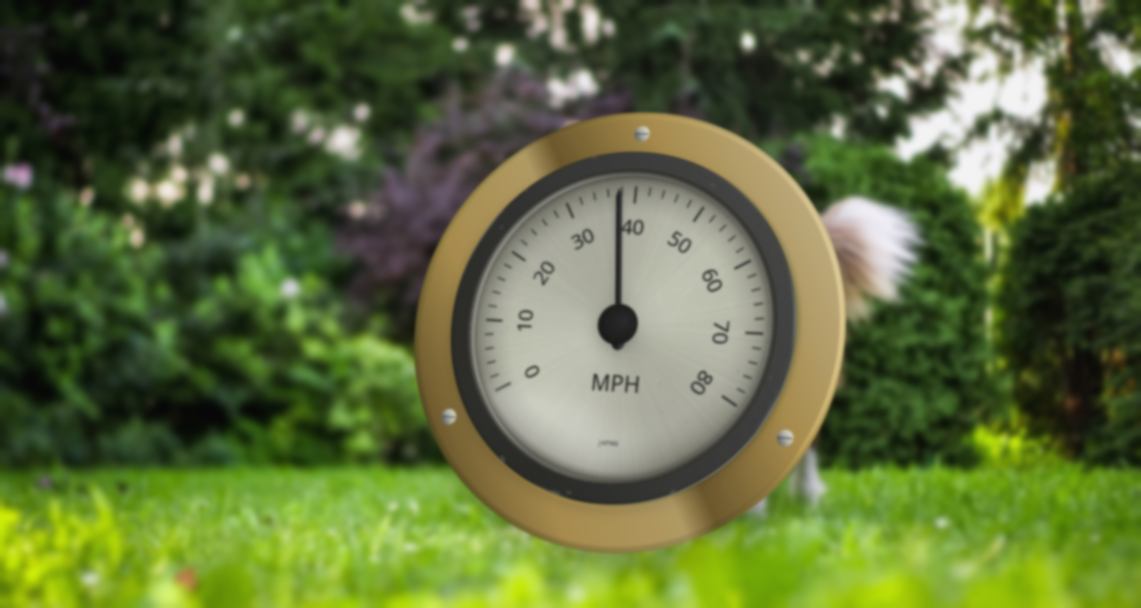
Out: 38 (mph)
